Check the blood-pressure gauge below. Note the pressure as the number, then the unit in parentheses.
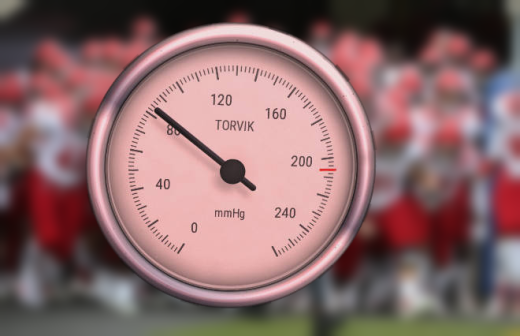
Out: 84 (mmHg)
